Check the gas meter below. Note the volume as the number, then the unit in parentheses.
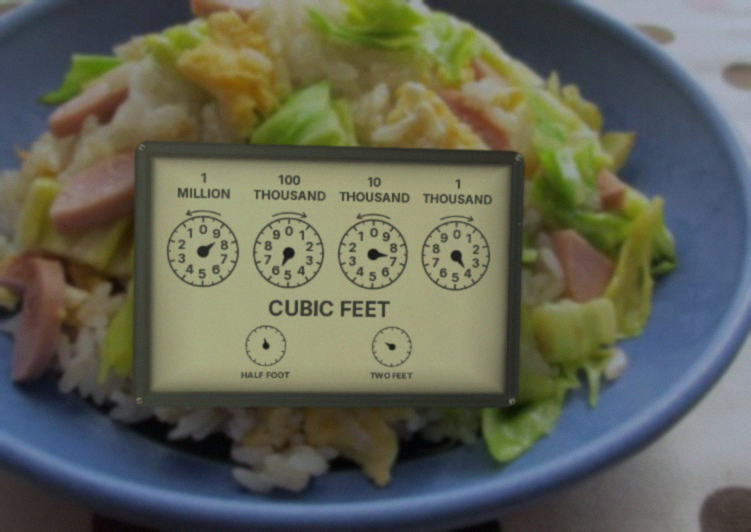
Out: 857400 (ft³)
